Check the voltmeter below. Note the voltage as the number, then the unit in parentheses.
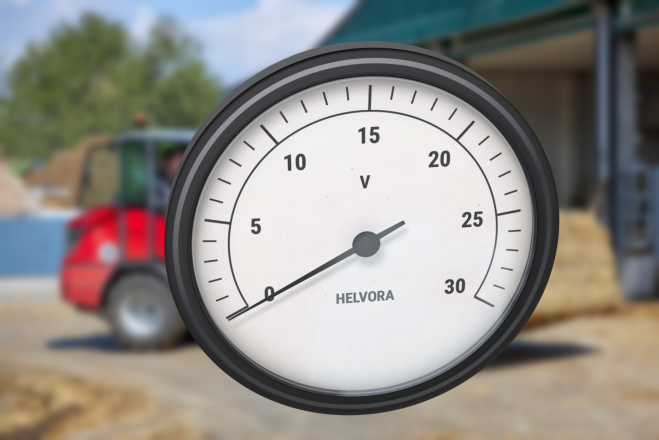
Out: 0 (V)
